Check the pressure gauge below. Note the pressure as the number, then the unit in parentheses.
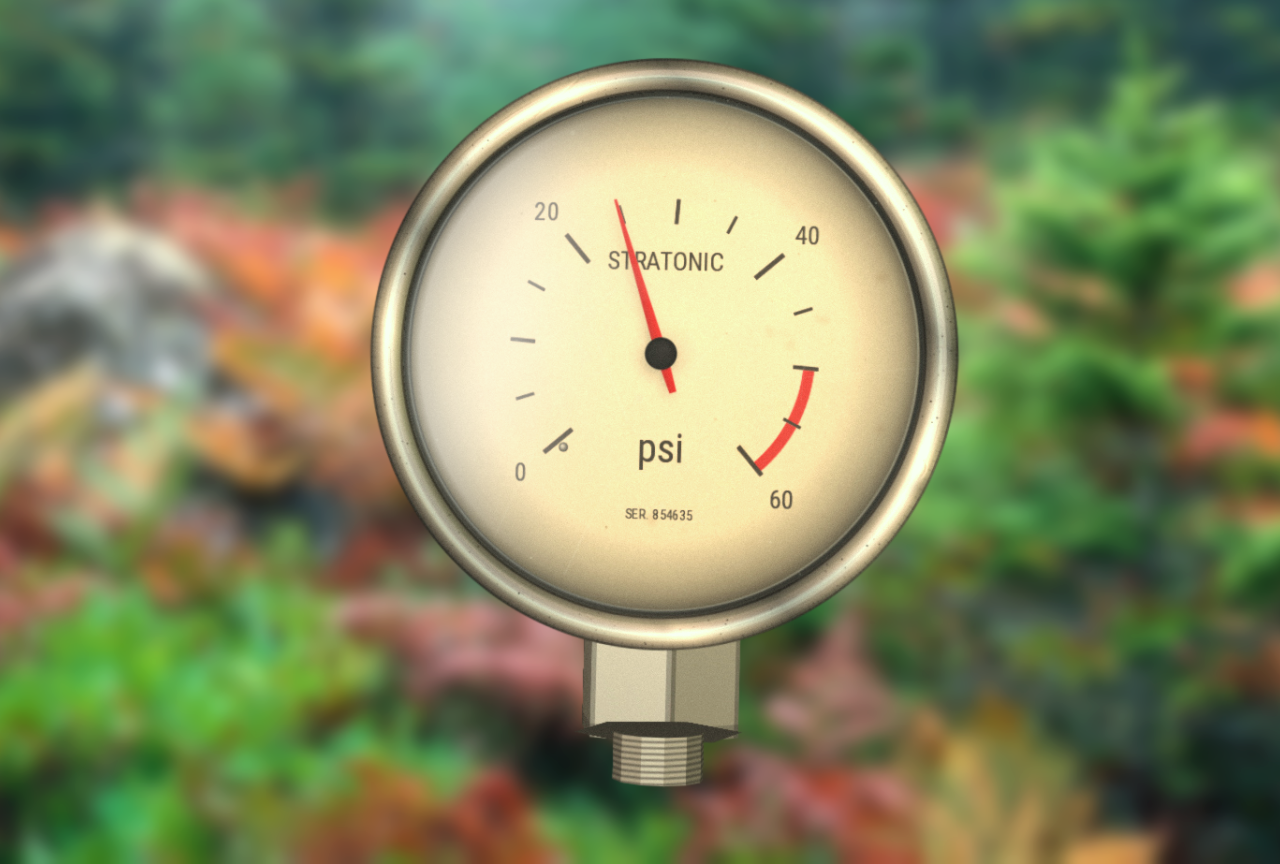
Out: 25 (psi)
